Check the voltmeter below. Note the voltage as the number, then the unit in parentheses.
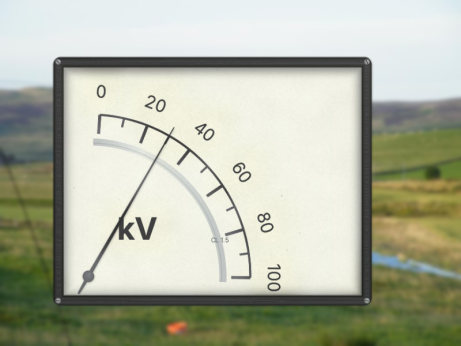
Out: 30 (kV)
